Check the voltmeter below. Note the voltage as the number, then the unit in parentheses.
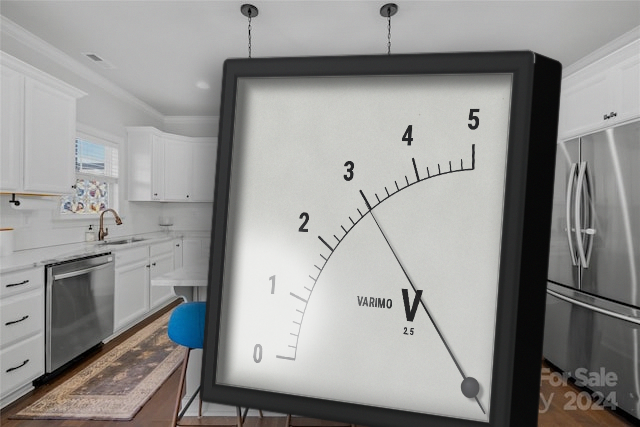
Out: 3 (V)
